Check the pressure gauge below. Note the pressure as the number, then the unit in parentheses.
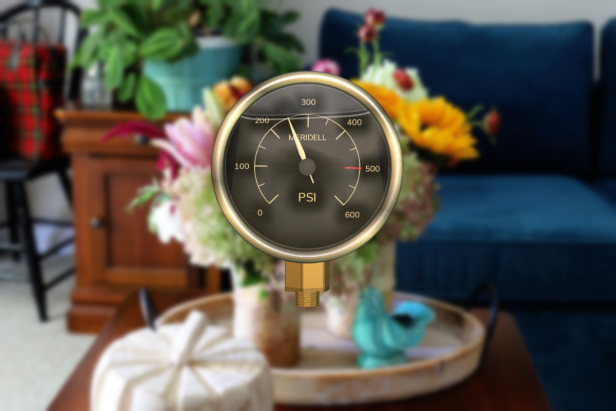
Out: 250 (psi)
